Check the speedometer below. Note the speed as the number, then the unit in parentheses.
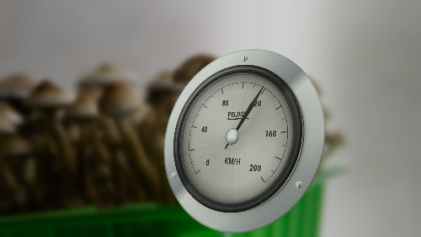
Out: 120 (km/h)
